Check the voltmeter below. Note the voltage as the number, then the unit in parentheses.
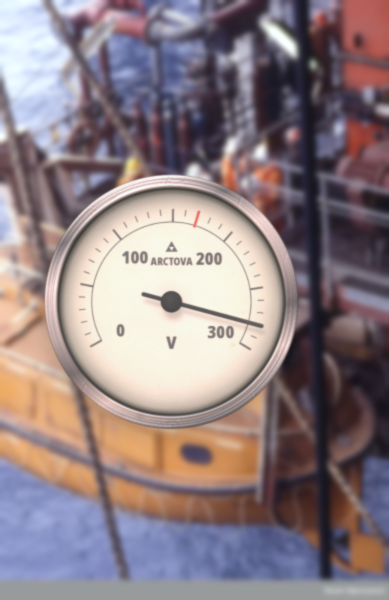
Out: 280 (V)
